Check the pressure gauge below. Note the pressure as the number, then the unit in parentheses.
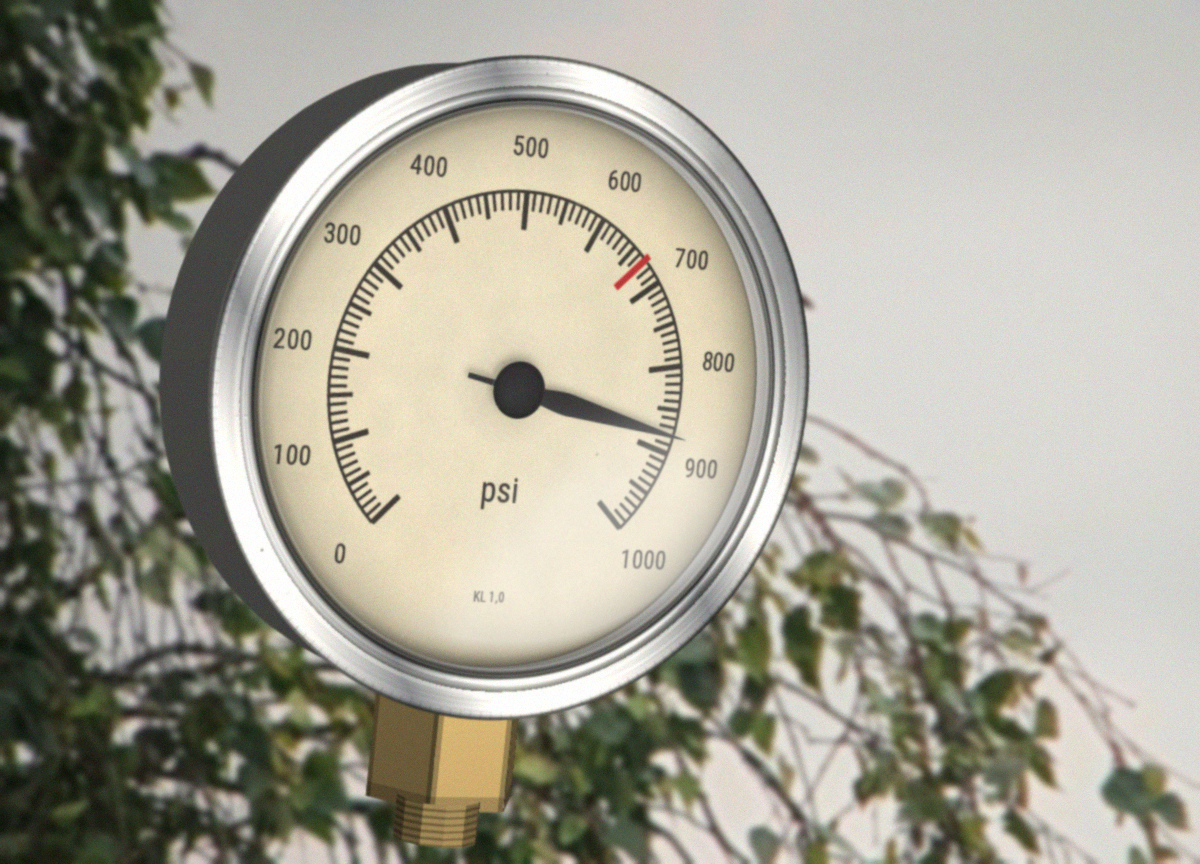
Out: 880 (psi)
